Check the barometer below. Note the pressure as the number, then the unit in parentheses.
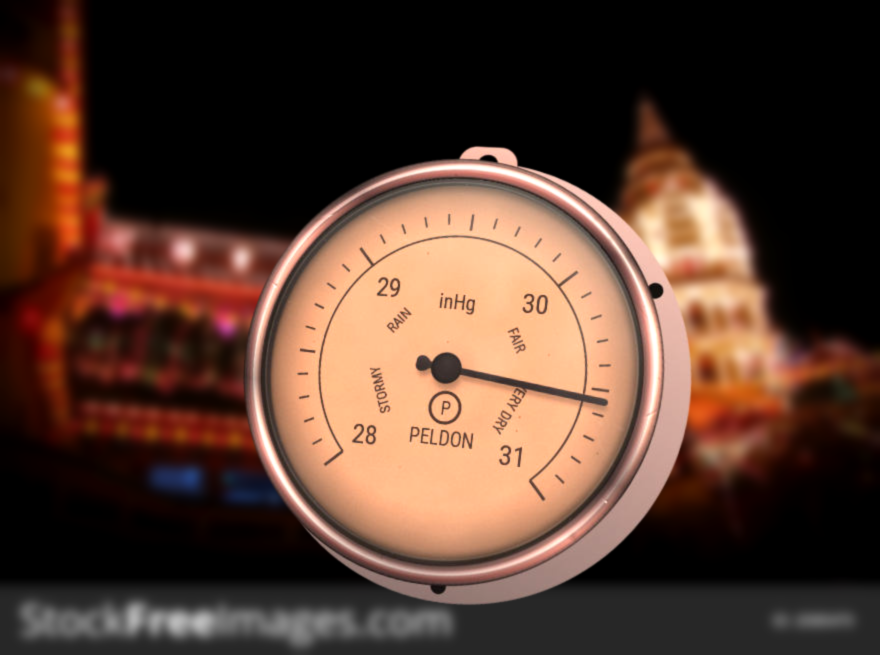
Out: 30.55 (inHg)
